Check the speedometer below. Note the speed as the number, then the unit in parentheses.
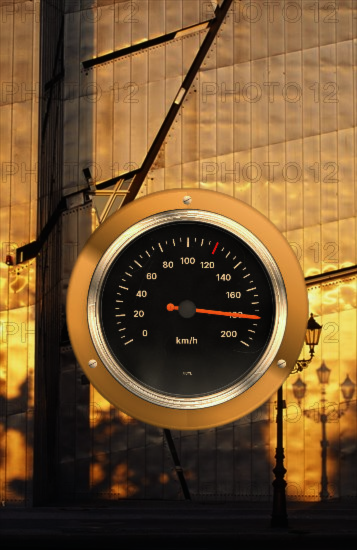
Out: 180 (km/h)
